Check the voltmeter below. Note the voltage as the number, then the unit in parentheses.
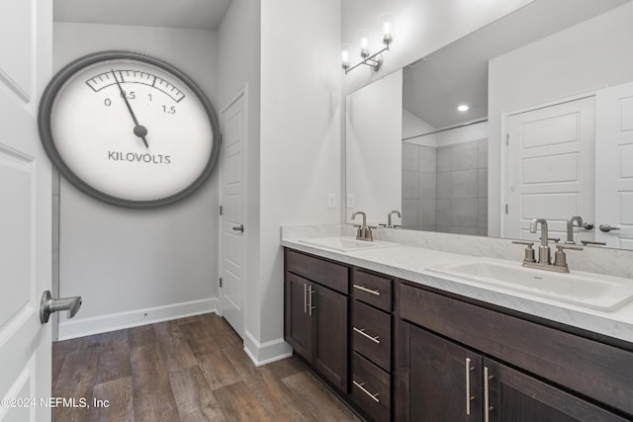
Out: 0.4 (kV)
